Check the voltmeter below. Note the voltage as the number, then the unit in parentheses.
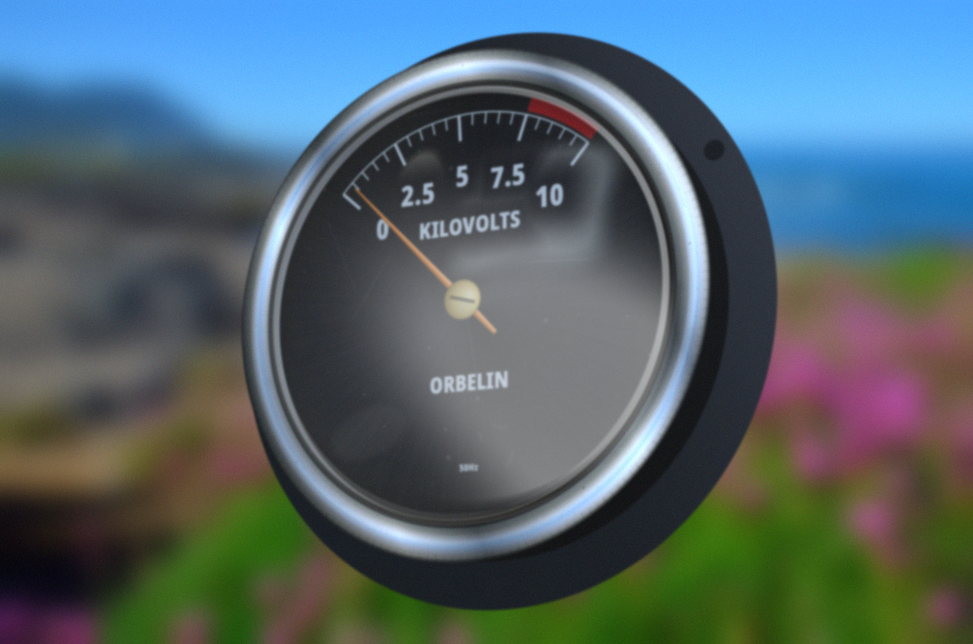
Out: 0.5 (kV)
